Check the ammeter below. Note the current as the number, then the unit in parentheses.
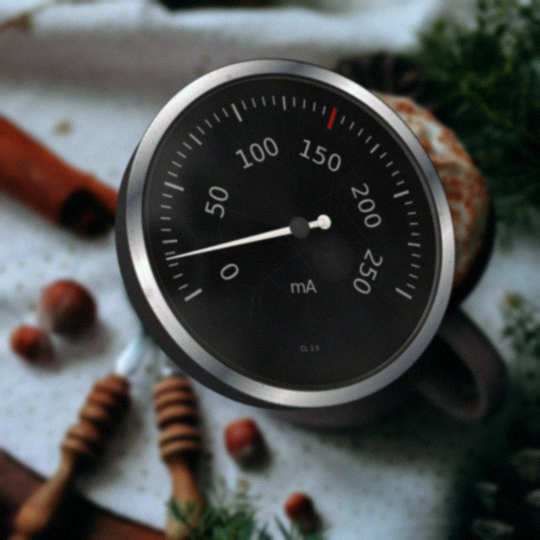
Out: 17.5 (mA)
